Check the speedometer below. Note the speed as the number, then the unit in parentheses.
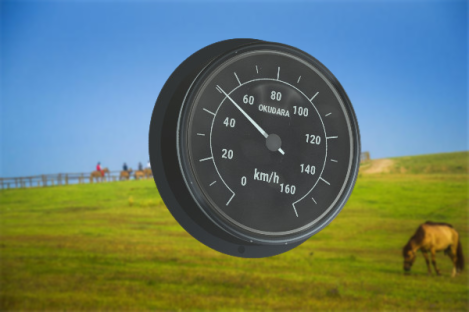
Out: 50 (km/h)
